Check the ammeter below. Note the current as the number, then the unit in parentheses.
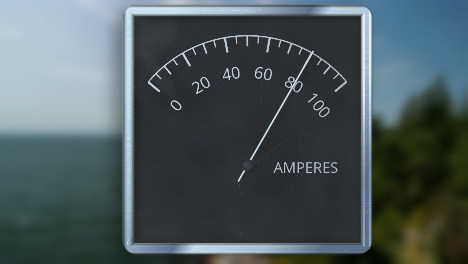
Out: 80 (A)
